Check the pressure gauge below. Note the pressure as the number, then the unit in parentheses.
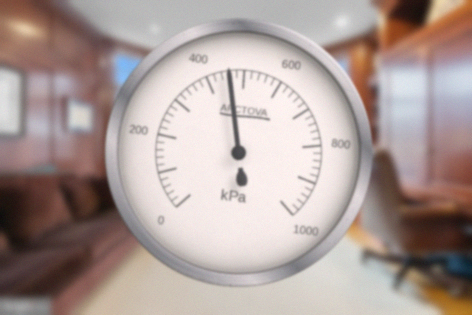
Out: 460 (kPa)
